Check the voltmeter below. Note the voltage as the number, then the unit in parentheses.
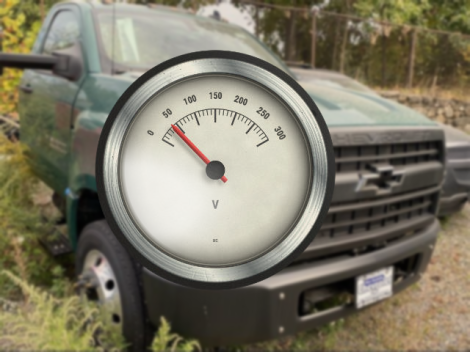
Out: 40 (V)
